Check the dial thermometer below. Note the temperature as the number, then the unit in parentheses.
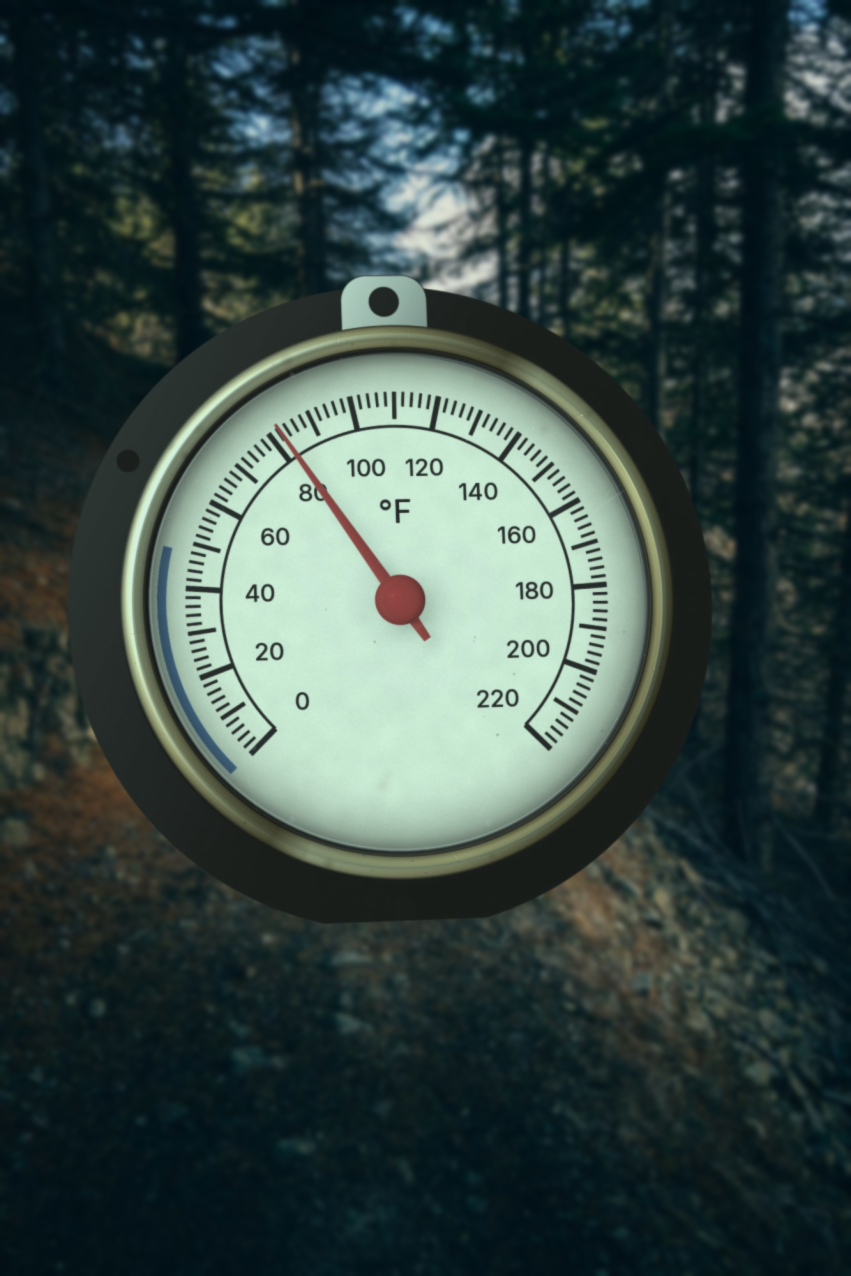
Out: 82 (°F)
